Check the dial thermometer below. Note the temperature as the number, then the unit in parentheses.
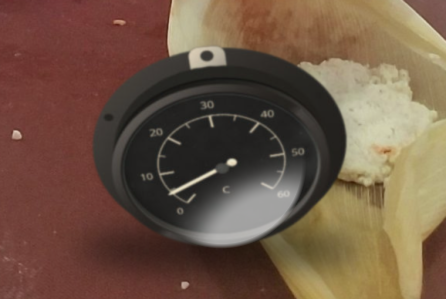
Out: 5 (°C)
